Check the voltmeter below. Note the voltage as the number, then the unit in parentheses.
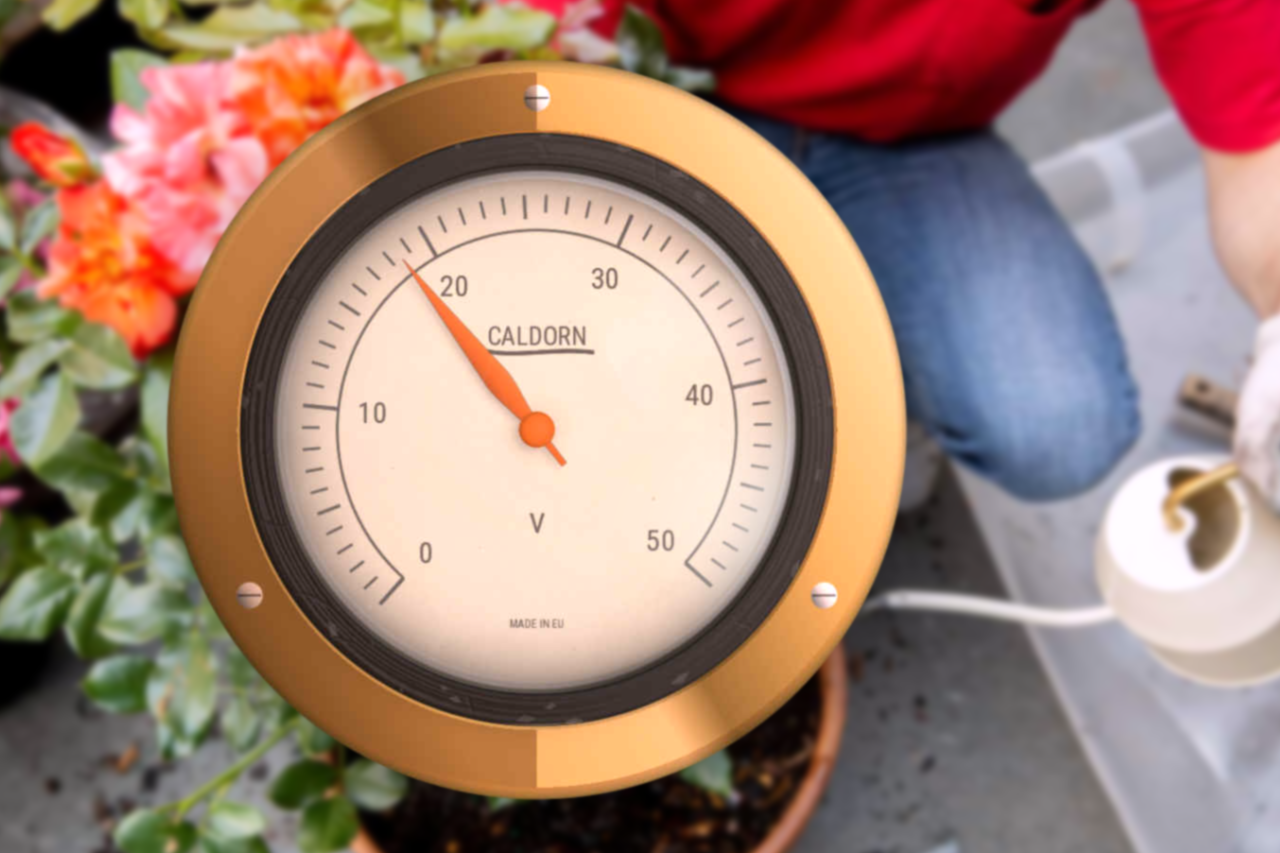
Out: 18.5 (V)
